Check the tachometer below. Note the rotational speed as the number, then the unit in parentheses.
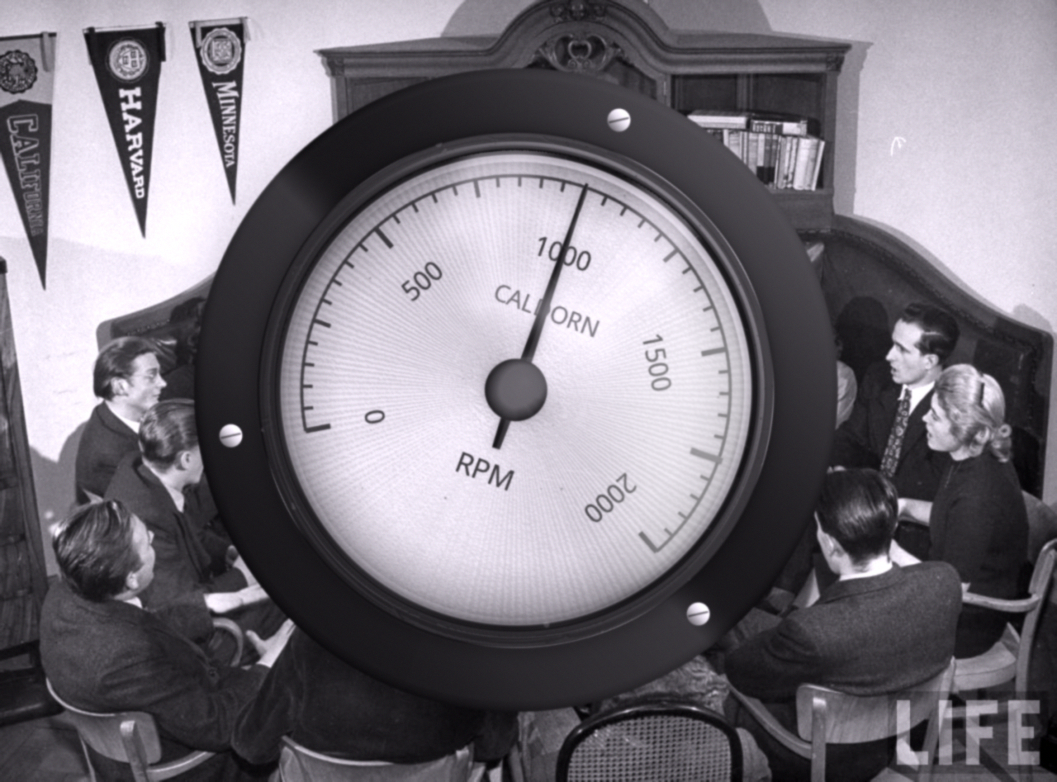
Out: 1000 (rpm)
